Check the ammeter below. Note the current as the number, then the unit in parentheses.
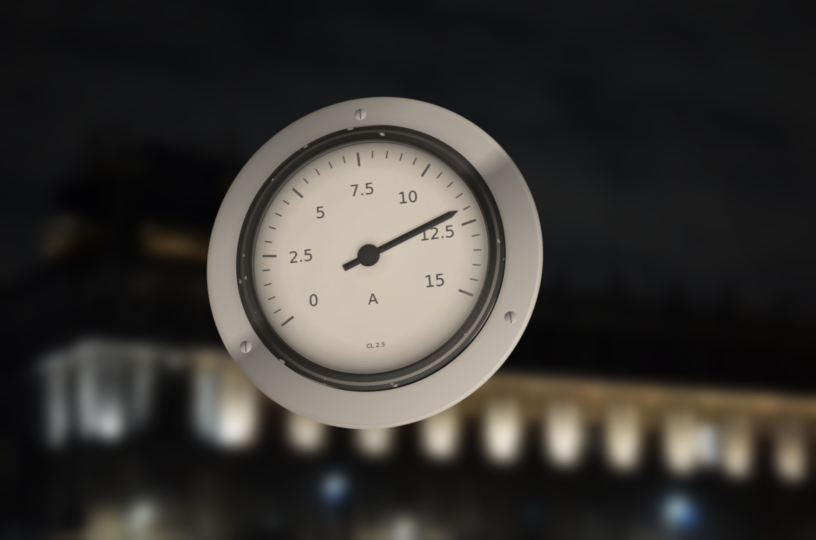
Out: 12 (A)
